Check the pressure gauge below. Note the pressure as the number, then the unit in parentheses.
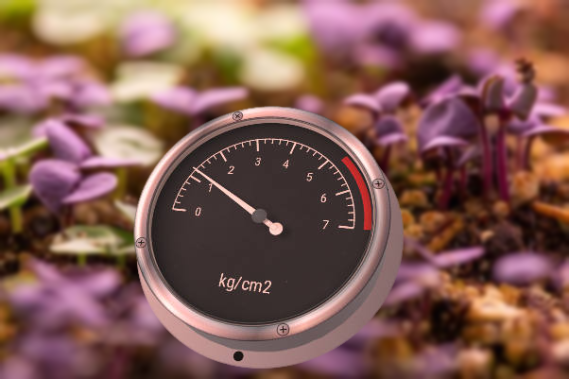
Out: 1.2 (kg/cm²)
